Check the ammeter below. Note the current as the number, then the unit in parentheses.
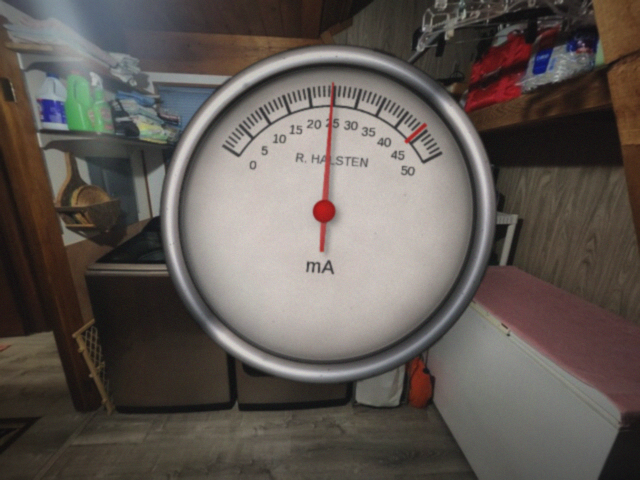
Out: 25 (mA)
